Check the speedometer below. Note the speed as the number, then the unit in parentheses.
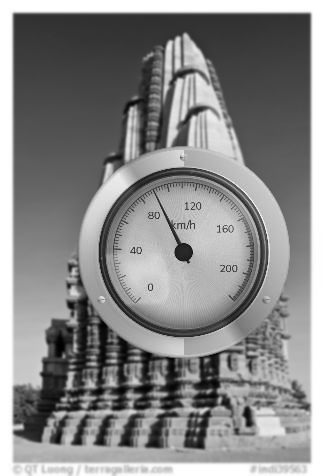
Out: 90 (km/h)
